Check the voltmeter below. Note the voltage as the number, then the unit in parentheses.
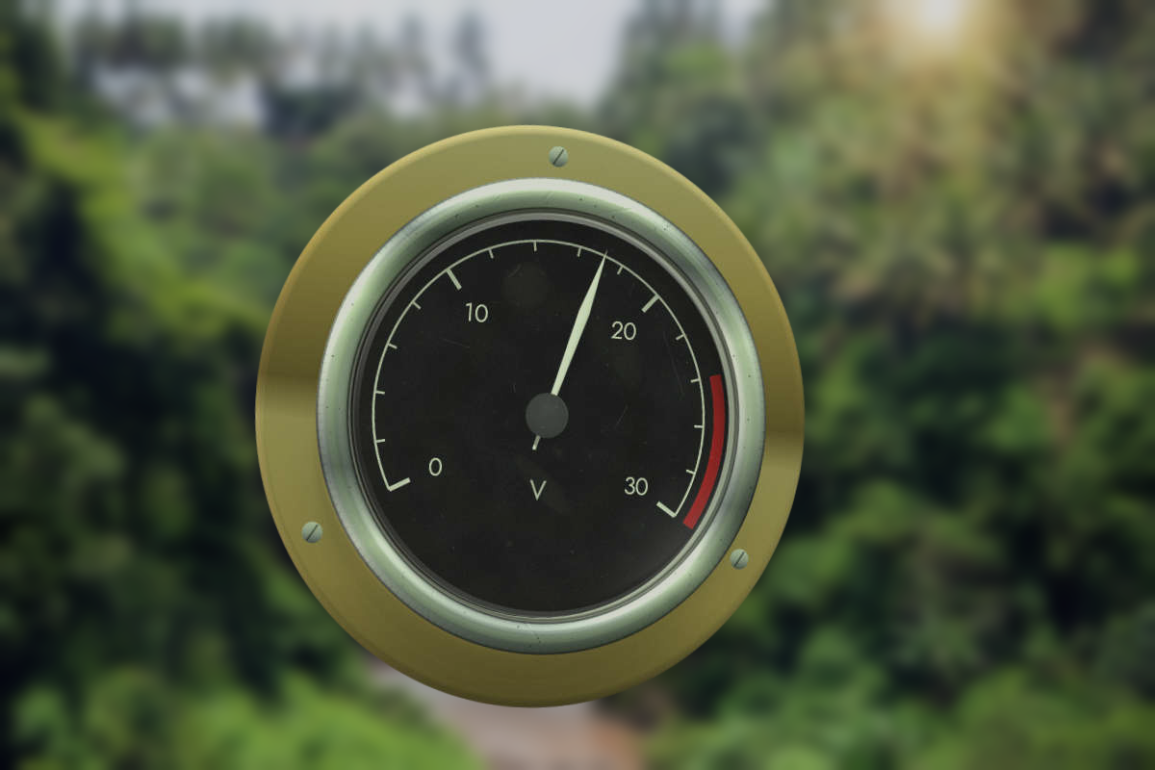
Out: 17 (V)
